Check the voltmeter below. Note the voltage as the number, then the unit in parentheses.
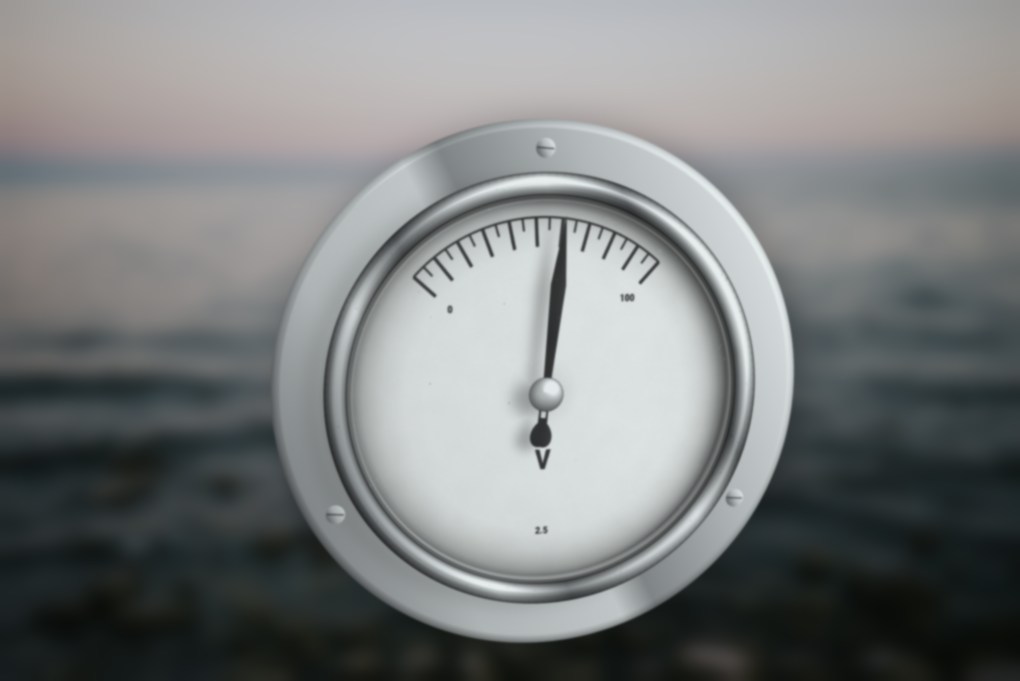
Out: 60 (V)
